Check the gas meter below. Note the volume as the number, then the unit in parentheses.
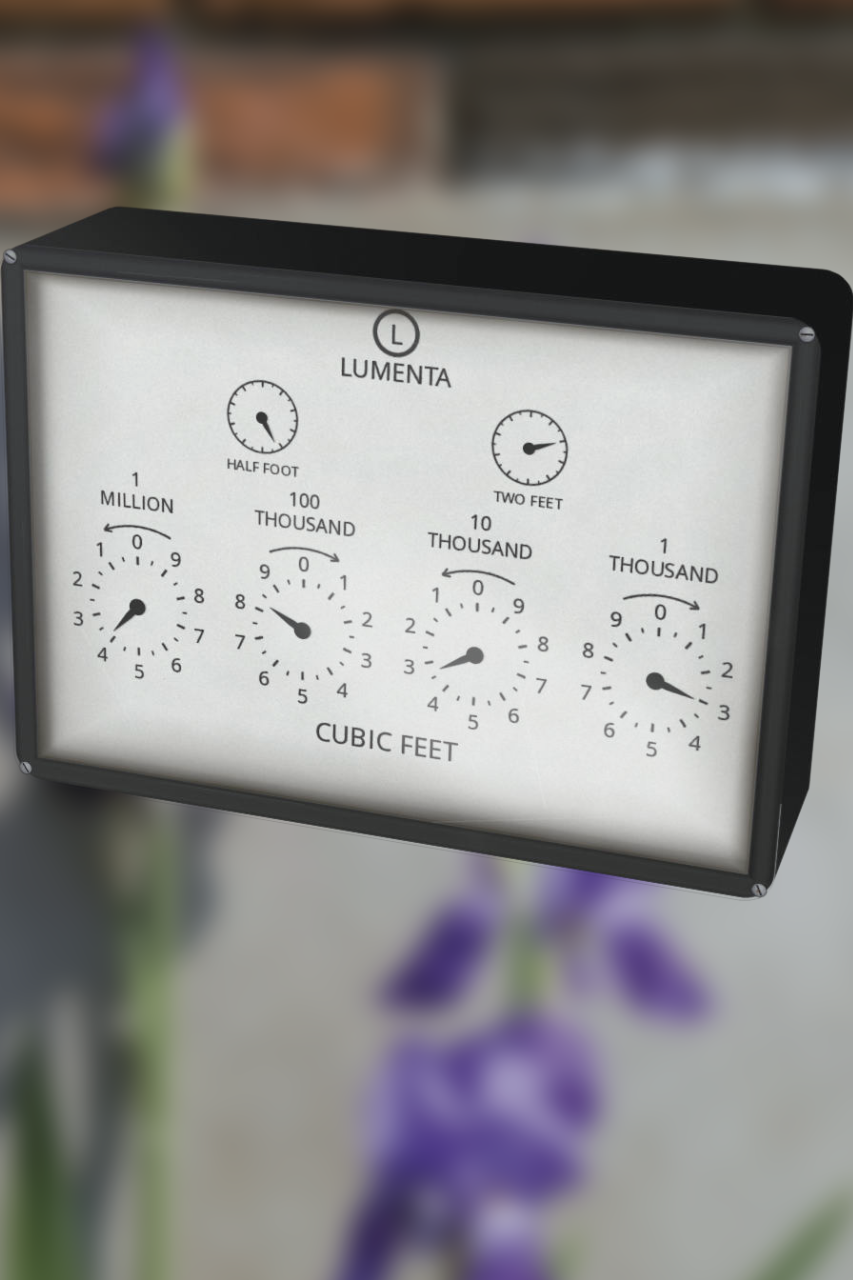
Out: 383300 (ft³)
